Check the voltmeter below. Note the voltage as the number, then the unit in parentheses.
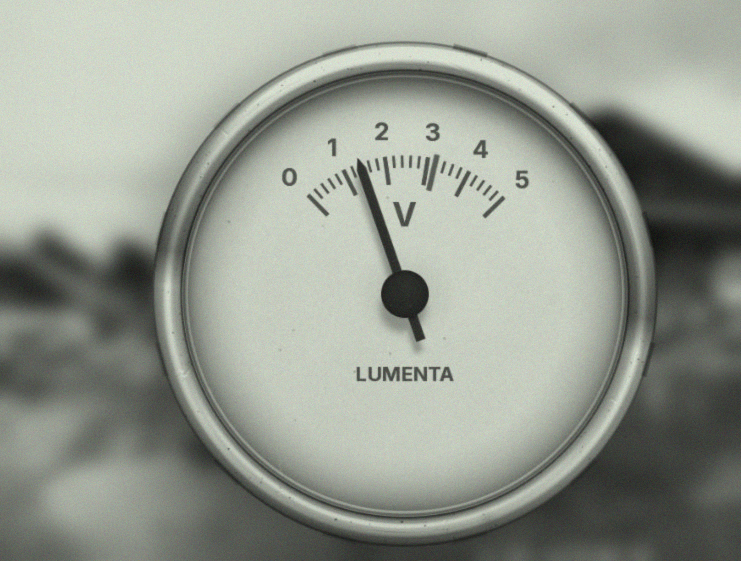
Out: 1.4 (V)
